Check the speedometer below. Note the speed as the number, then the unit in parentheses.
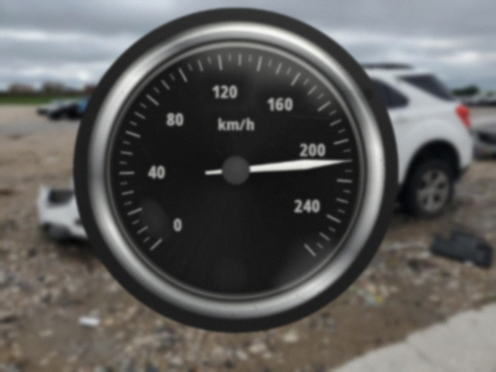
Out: 210 (km/h)
